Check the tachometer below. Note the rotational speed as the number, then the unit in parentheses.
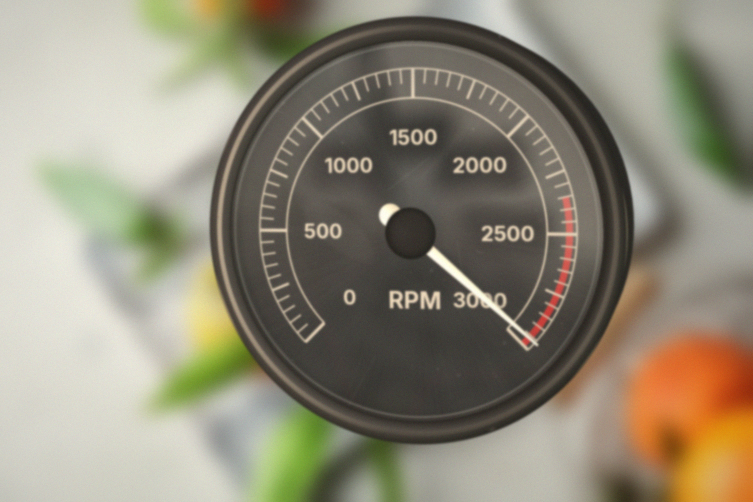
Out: 2950 (rpm)
